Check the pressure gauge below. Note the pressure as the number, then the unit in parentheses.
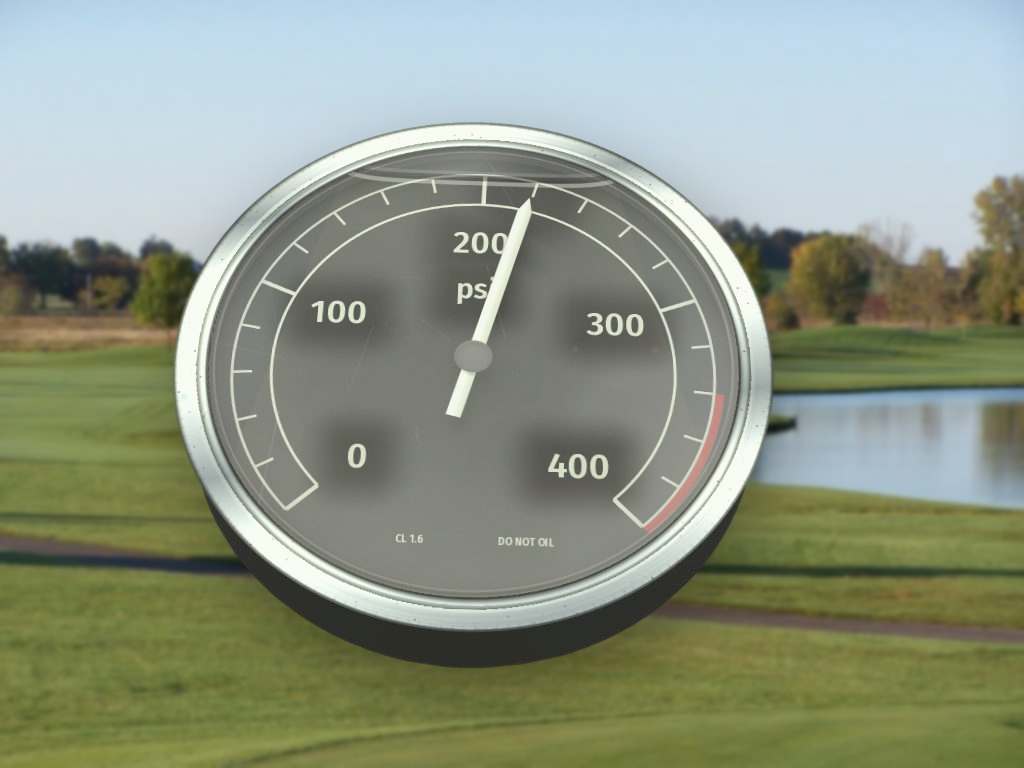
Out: 220 (psi)
